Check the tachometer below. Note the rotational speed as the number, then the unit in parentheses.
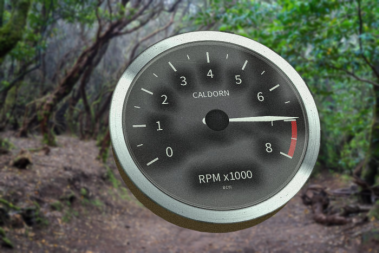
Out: 7000 (rpm)
